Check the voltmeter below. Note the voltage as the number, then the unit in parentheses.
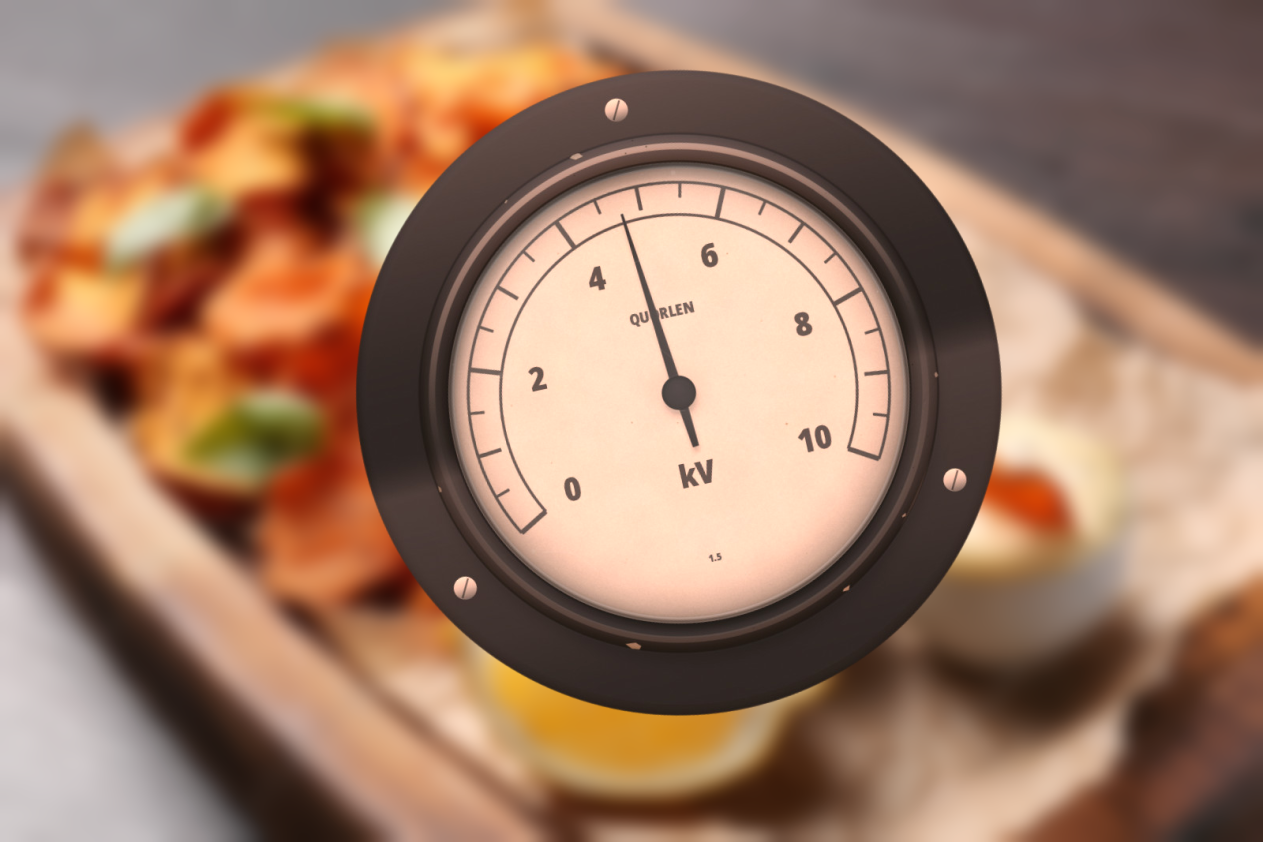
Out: 4.75 (kV)
